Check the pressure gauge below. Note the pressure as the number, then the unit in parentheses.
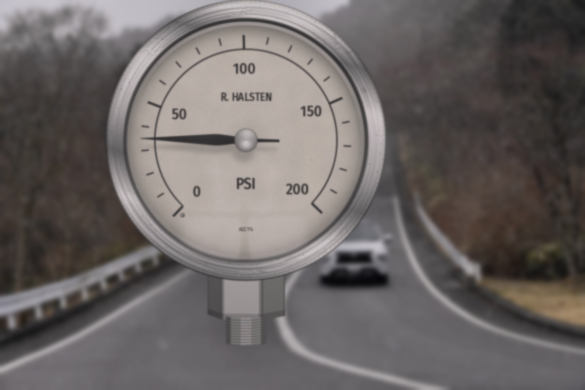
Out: 35 (psi)
